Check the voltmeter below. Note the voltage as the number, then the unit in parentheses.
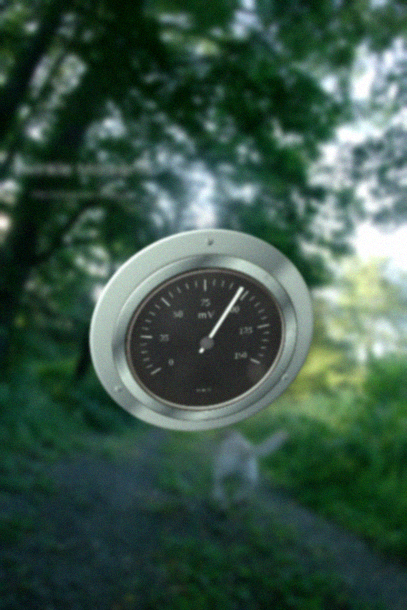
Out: 95 (mV)
